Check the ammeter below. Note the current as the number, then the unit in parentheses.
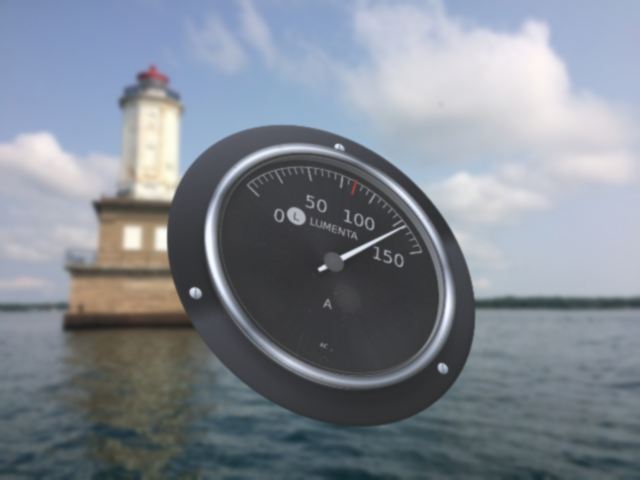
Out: 130 (A)
